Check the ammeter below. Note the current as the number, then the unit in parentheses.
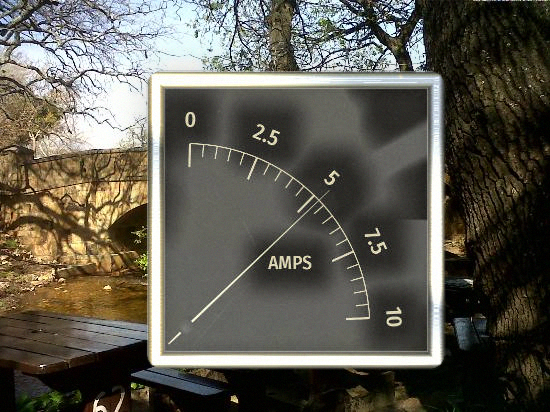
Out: 5.25 (A)
